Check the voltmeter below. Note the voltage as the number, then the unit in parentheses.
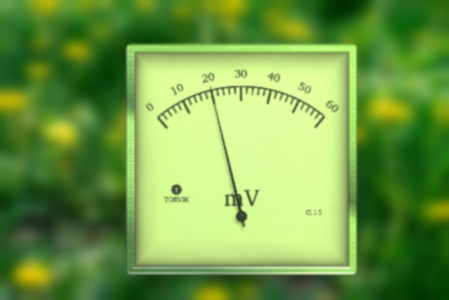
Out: 20 (mV)
